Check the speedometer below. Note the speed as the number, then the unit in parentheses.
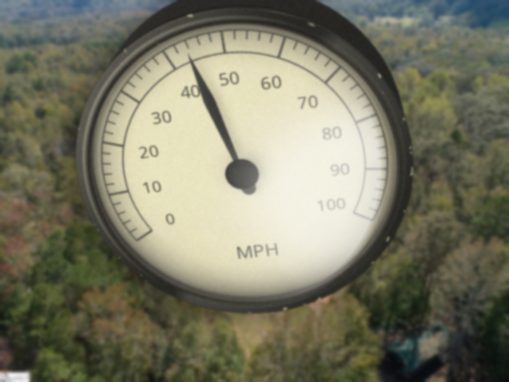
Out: 44 (mph)
